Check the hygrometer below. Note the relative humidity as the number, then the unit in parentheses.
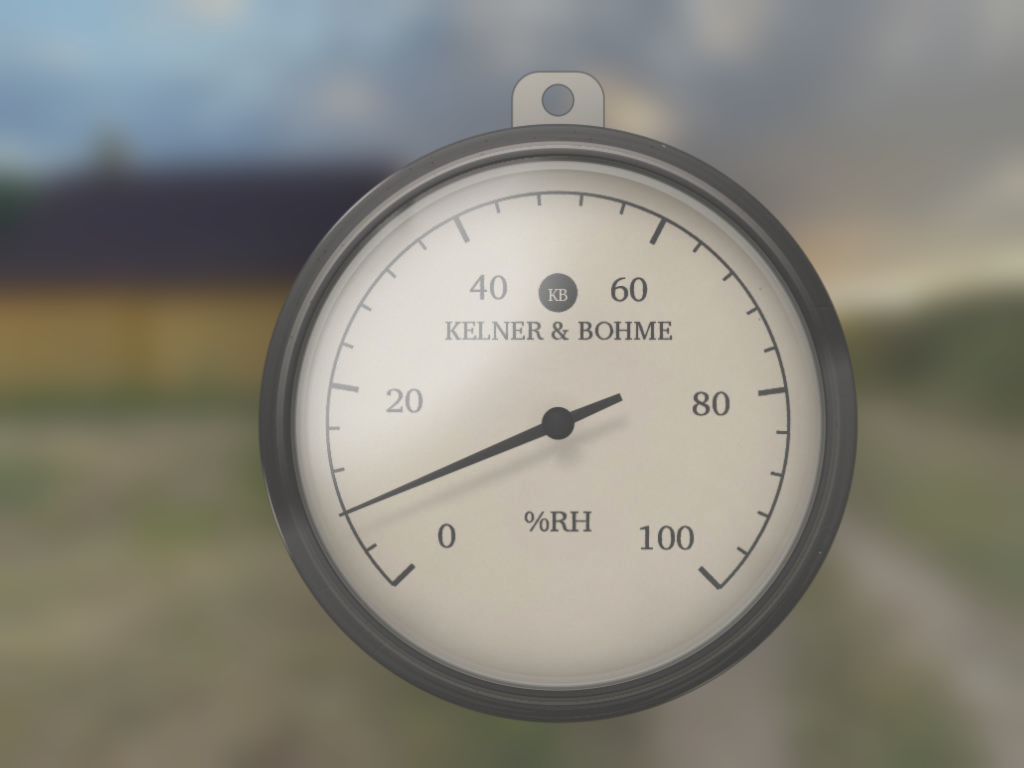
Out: 8 (%)
